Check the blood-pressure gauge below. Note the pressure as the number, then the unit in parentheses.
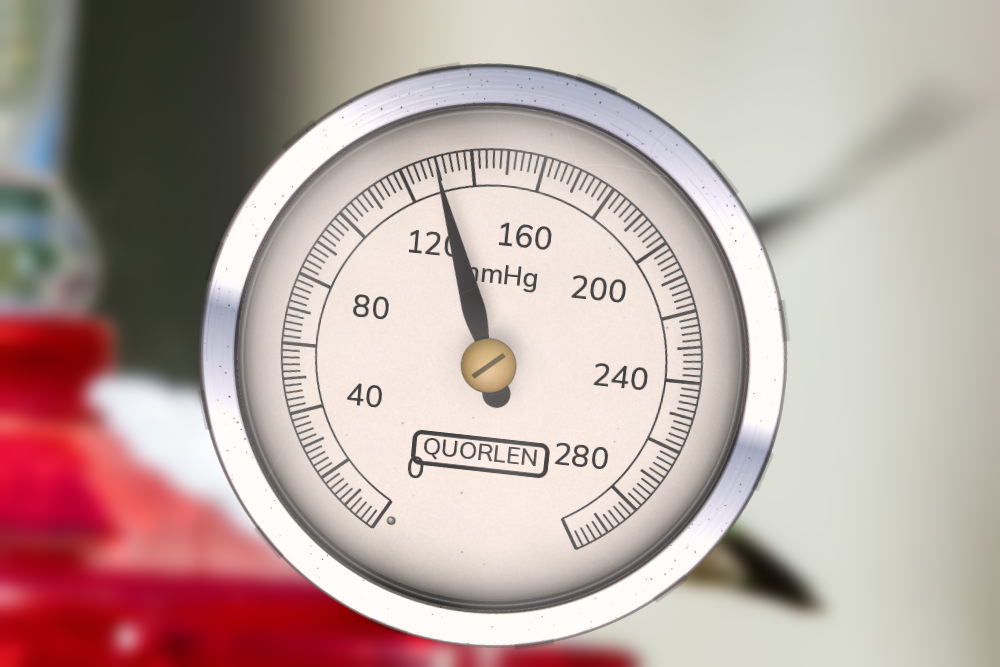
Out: 130 (mmHg)
